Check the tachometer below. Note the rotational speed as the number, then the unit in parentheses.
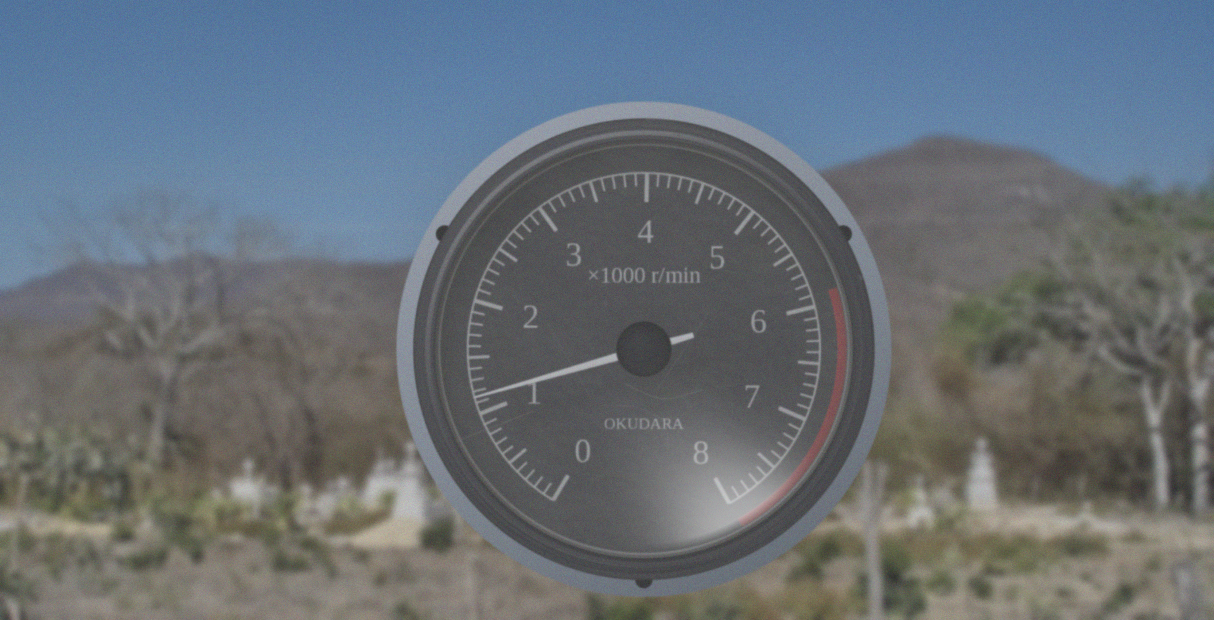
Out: 1150 (rpm)
